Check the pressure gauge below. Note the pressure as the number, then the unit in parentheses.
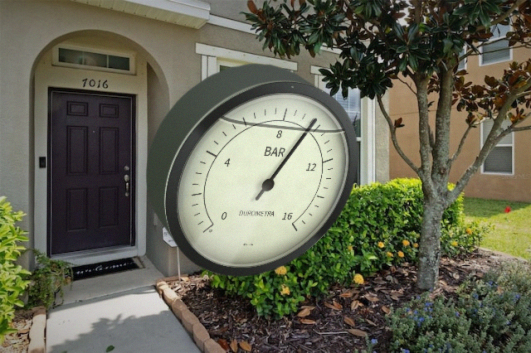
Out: 9.5 (bar)
